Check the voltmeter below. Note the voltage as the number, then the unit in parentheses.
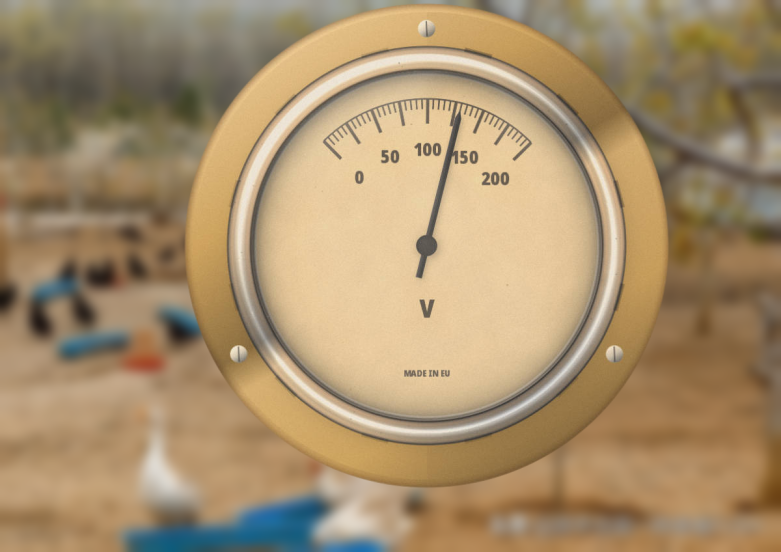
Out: 130 (V)
